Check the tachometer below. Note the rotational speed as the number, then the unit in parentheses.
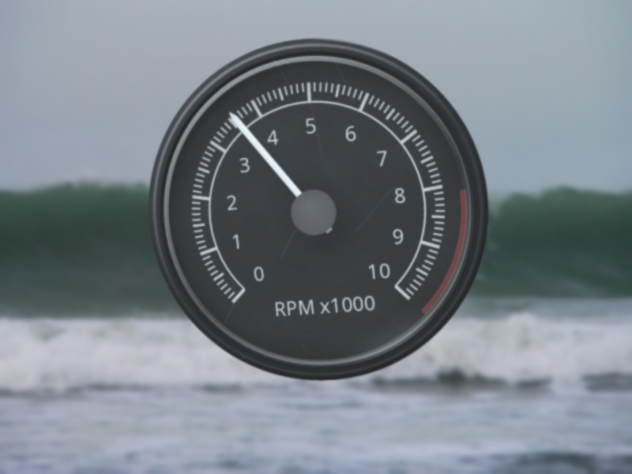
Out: 3600 (rpm)
